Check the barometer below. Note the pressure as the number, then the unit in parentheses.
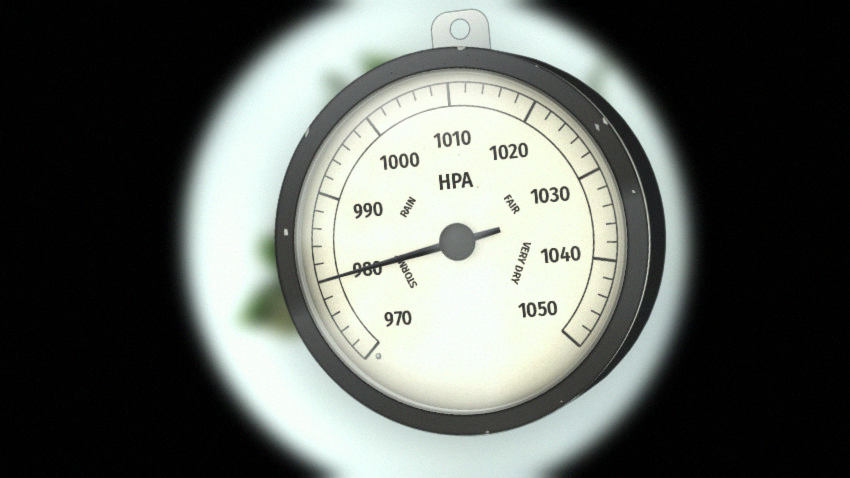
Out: 980 (hPa)
